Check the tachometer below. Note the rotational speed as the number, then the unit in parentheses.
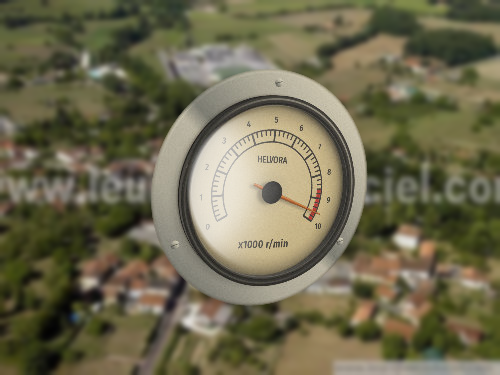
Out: 9600 (rpm)
